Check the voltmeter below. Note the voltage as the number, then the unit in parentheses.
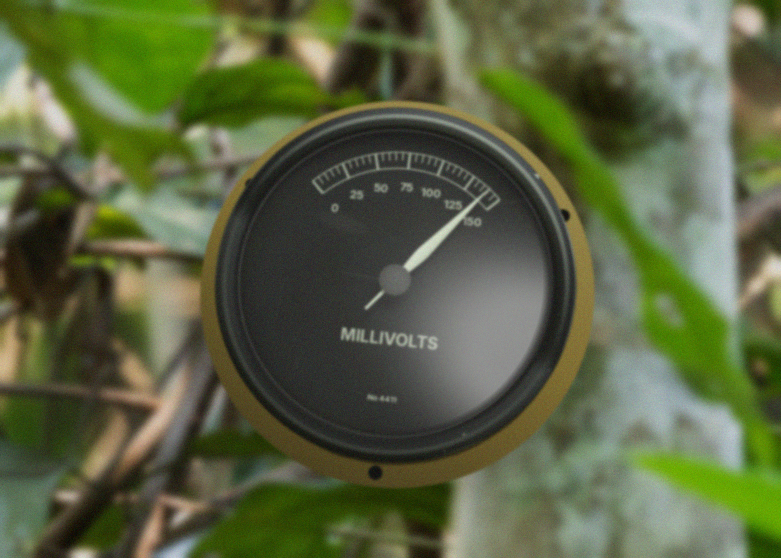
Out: 140 (mV)
